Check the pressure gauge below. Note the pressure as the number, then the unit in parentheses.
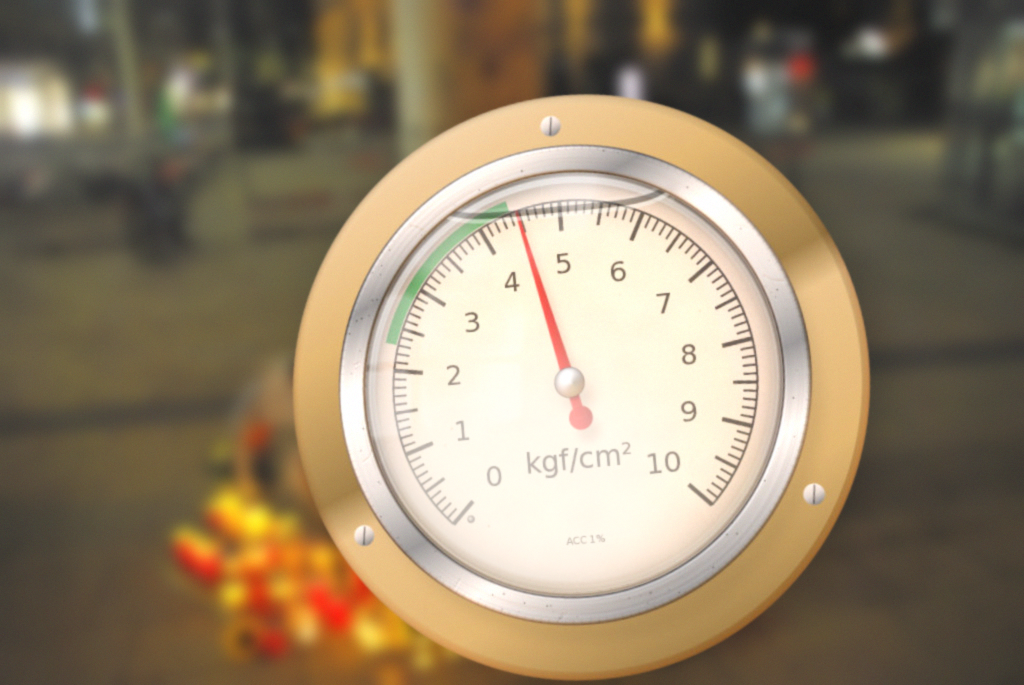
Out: 4.5 (kg/cm²)
